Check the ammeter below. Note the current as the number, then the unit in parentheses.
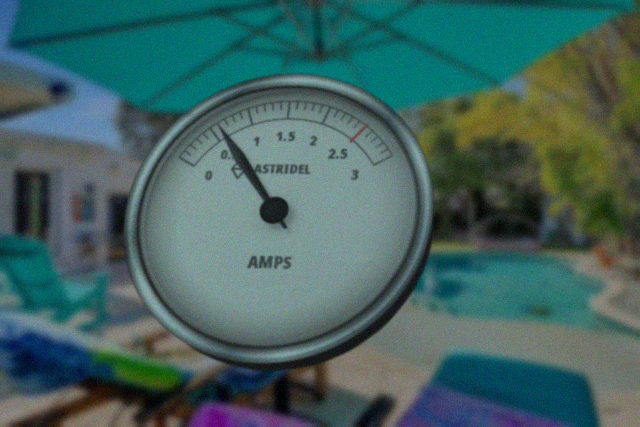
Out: 0.6 (A)
